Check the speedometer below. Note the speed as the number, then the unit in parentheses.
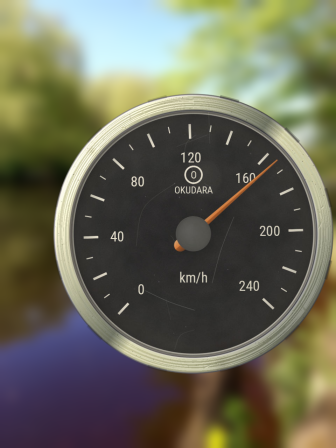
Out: 165 (km/h)
